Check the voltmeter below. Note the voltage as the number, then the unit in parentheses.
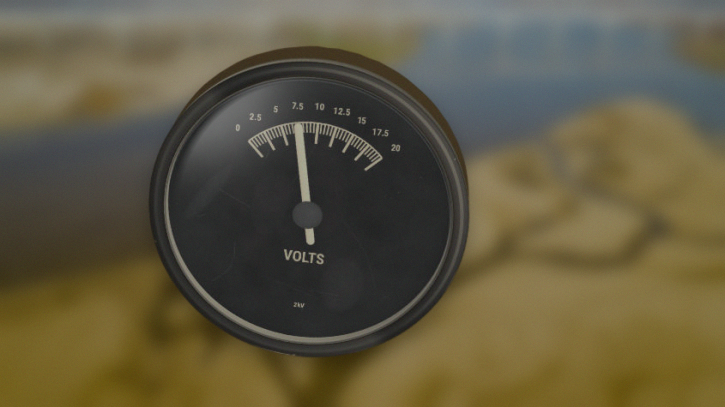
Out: 7.5 (V)
